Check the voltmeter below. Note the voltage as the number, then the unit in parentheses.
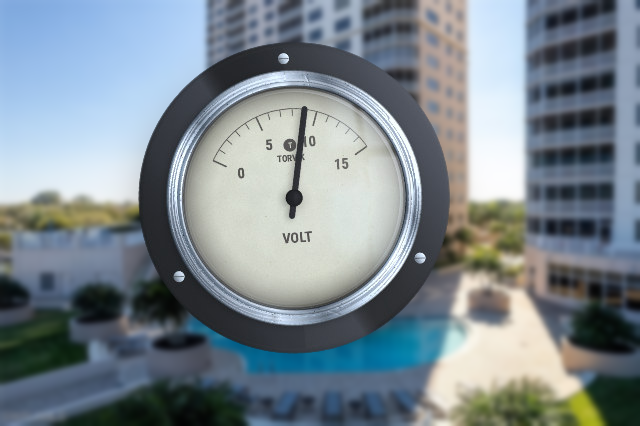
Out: 9 (V)
